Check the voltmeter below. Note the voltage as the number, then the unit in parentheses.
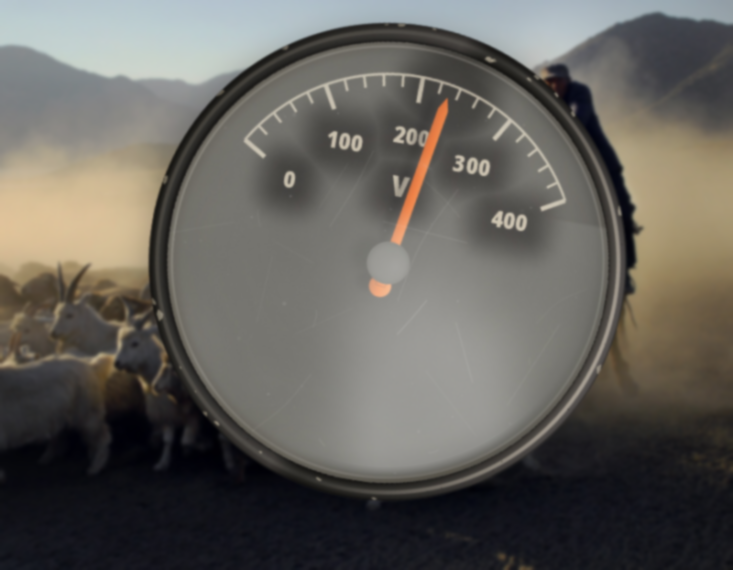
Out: 230 (V)
